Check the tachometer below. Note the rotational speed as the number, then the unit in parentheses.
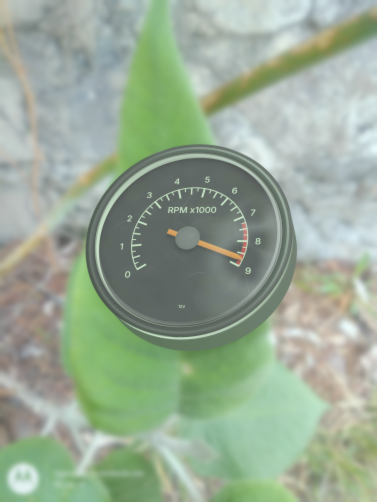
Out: 8750 (rpm)
